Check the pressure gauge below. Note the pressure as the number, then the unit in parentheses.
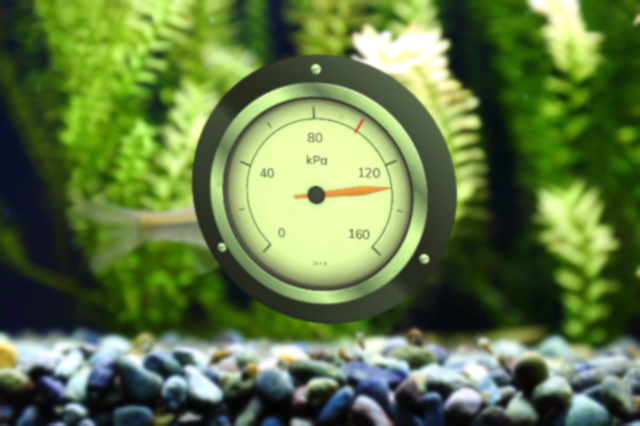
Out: 130 (kPa)
